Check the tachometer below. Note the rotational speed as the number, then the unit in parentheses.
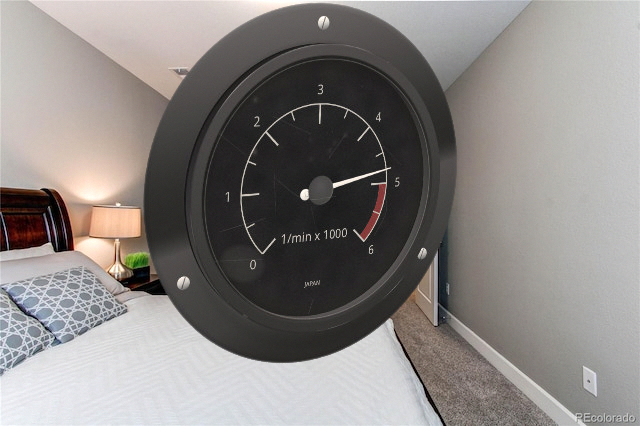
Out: 4750 (rpm)
